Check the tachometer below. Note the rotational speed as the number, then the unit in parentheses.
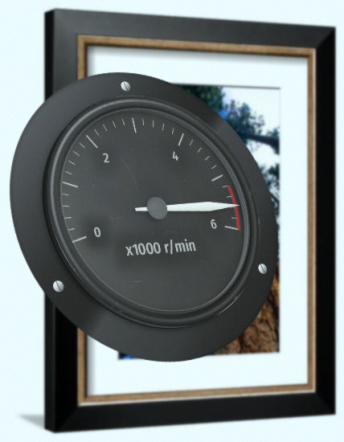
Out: 5600 (rpm)
